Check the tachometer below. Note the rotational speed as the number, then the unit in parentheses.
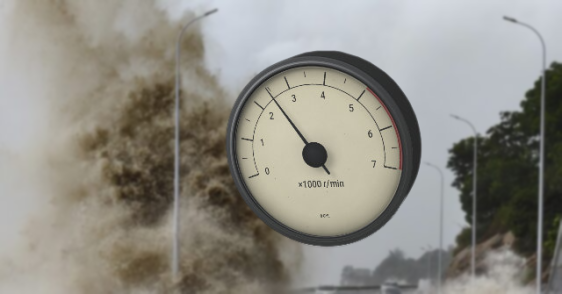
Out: 2500 (rpm)
